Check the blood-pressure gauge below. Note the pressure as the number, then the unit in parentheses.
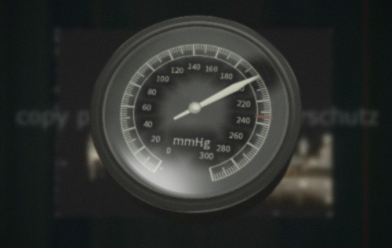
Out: 200 (mmHg)
